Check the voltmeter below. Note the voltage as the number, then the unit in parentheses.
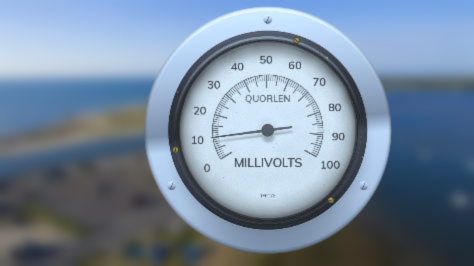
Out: 10 (mV)
